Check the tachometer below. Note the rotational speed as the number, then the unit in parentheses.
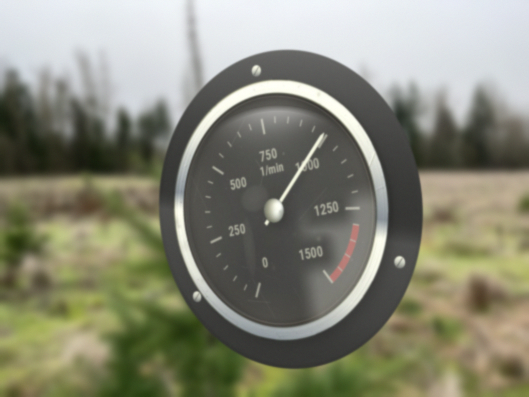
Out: 1000 (rpm)
